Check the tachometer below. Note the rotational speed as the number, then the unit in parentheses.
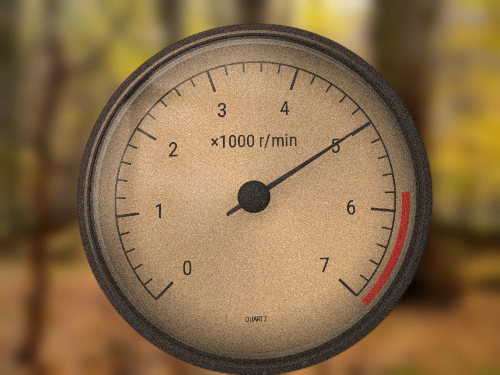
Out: 5000 (rpm)
